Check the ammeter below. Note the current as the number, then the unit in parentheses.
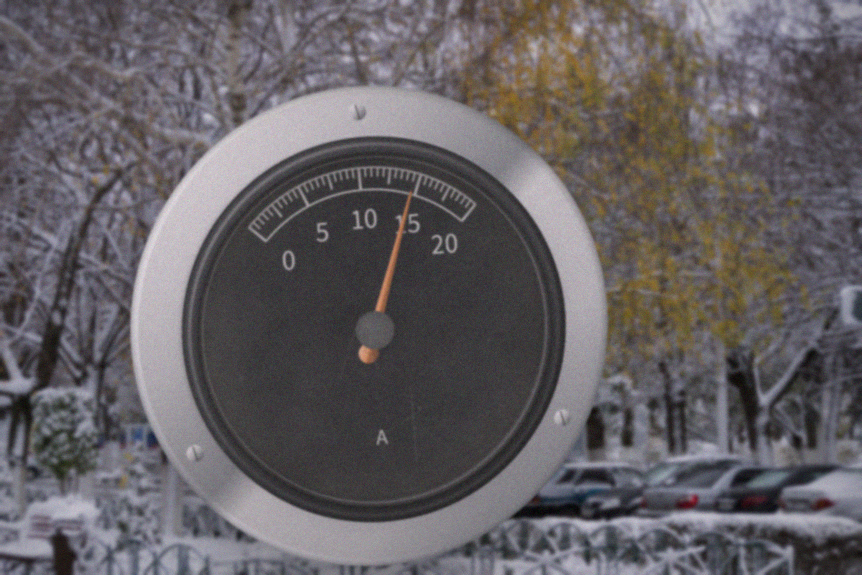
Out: 14.5 (A)
